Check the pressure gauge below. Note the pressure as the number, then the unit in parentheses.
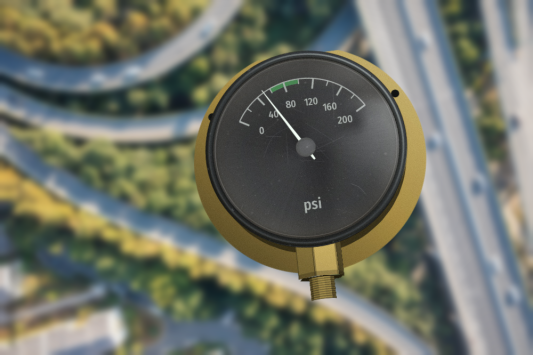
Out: 50 (psi)
